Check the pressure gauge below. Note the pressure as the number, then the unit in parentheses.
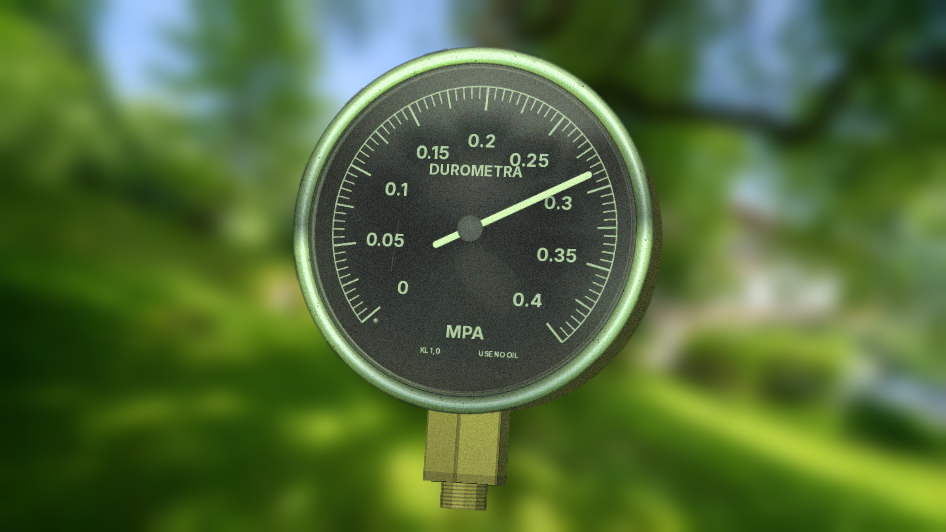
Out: 0.29 (MPa)
